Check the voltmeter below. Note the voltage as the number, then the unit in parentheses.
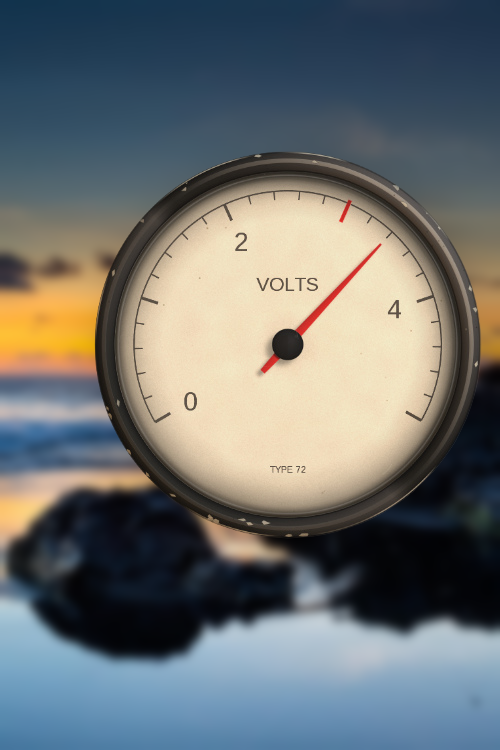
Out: 3.4 (V)
